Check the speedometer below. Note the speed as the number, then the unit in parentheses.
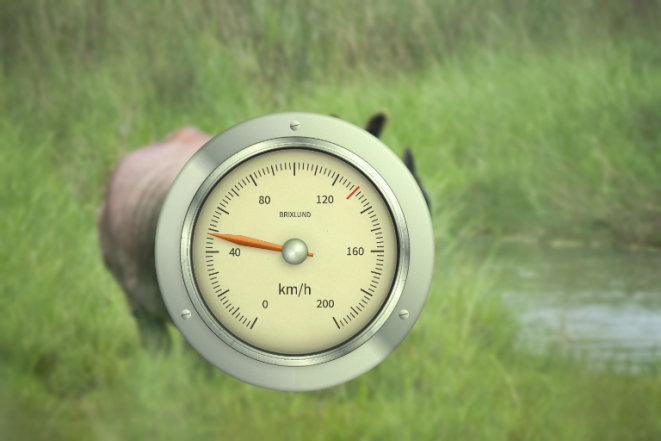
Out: 48 (km/h)
